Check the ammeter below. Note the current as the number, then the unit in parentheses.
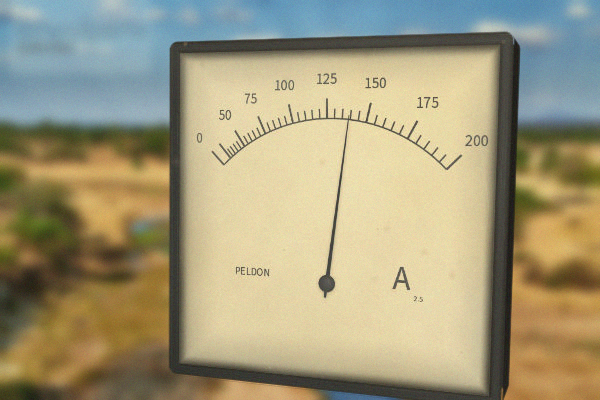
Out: 140 (A)
